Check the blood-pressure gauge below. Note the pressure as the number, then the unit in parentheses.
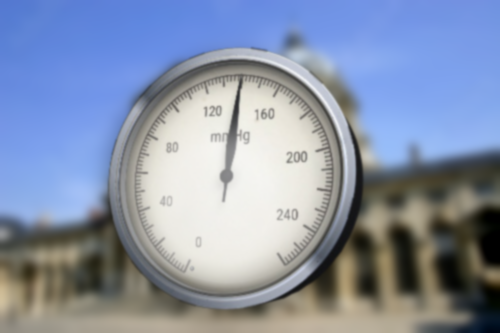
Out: 140 (mmHg)
